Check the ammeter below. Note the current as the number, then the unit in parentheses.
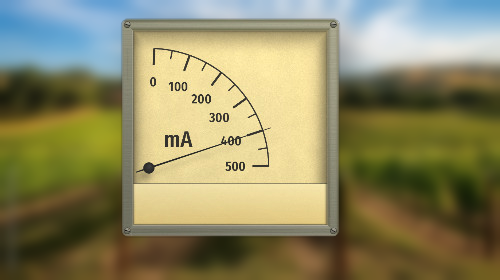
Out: 400 (mA)
